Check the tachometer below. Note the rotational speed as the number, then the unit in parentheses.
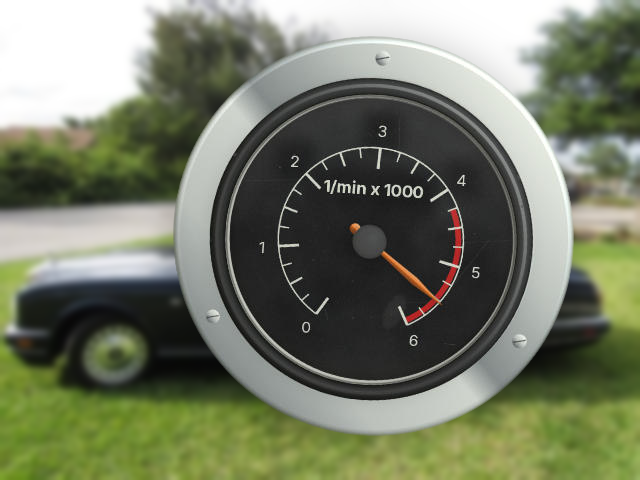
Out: 5500 (rpm)
